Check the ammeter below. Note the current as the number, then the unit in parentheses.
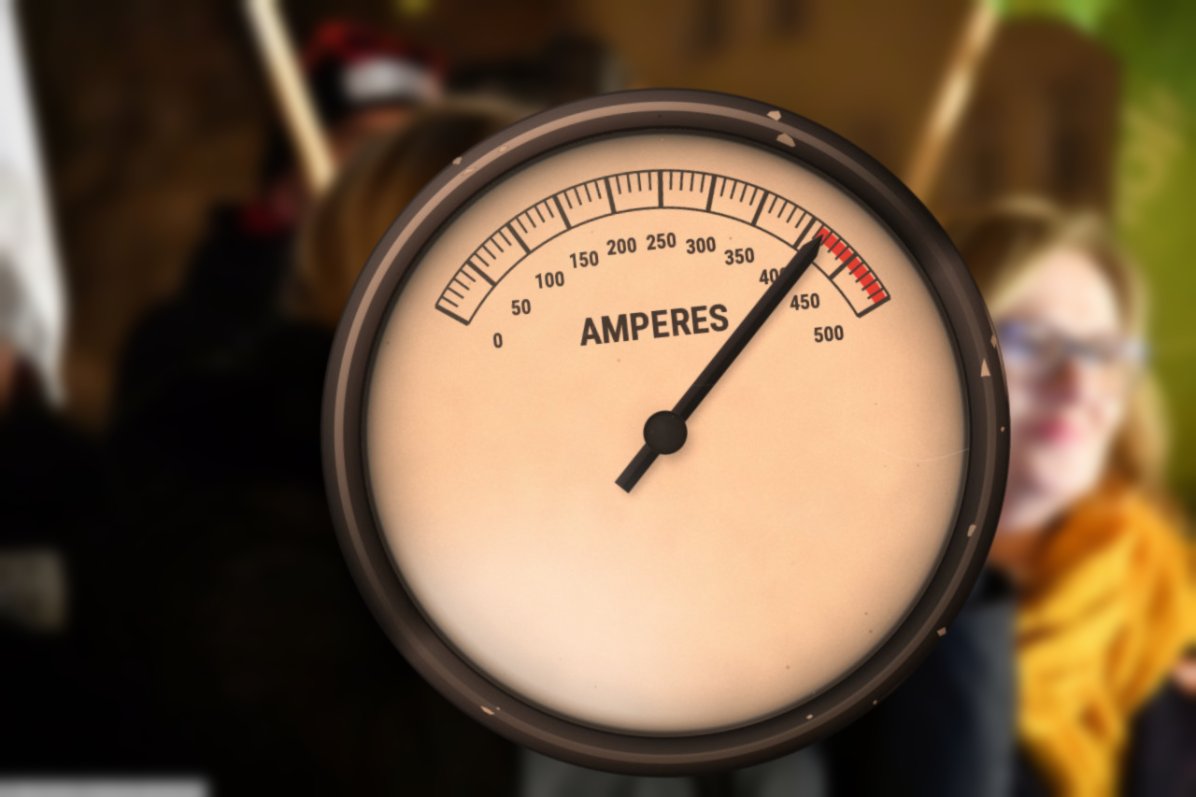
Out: 415 (A)
